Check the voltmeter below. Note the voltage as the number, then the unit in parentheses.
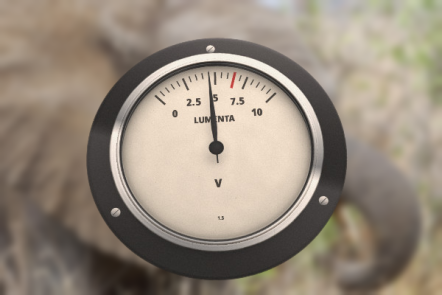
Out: 4.5 (V)
